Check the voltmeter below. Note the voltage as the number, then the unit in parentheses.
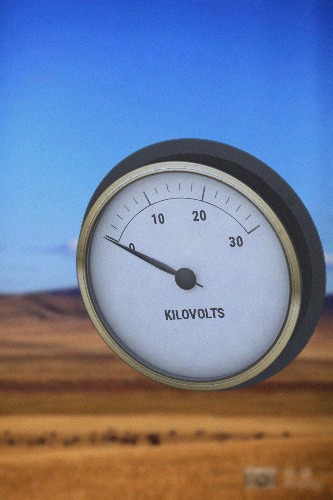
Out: 0 (kV)
